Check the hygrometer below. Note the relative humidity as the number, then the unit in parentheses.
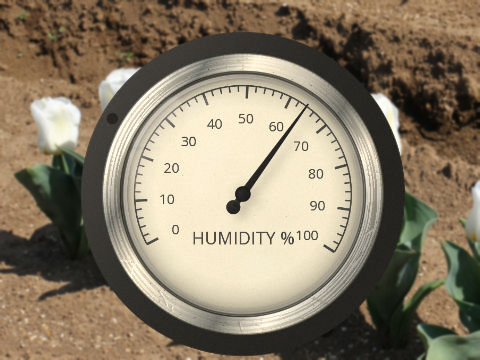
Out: 64 (%)
